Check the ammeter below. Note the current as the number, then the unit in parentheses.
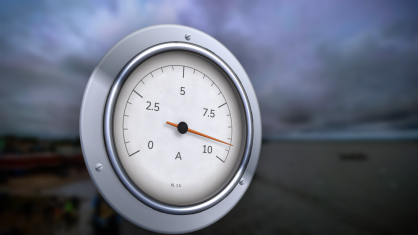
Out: 9.25 (A)
